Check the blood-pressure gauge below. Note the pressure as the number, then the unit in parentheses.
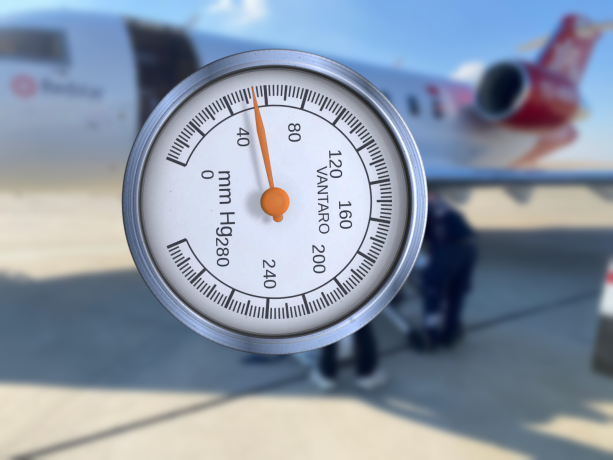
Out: 54 (mmHg)
